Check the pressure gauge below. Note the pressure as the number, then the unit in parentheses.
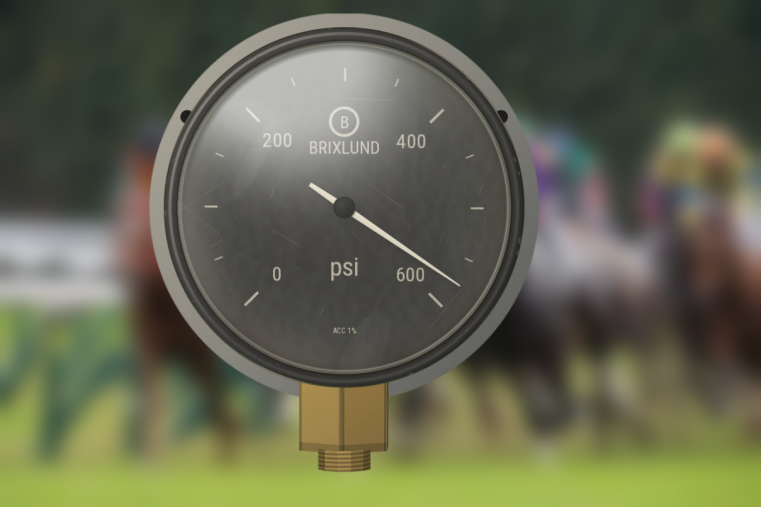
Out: 575 (psi)
